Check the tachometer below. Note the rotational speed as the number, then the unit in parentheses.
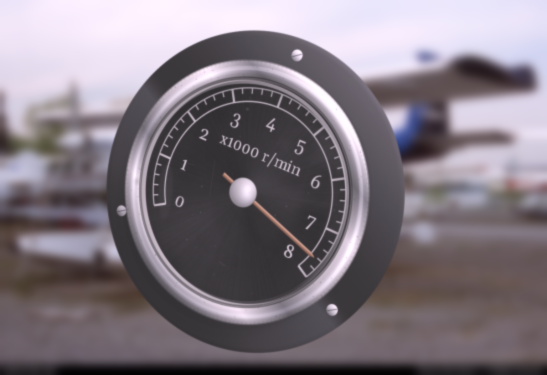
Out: 7600 (rpm)
